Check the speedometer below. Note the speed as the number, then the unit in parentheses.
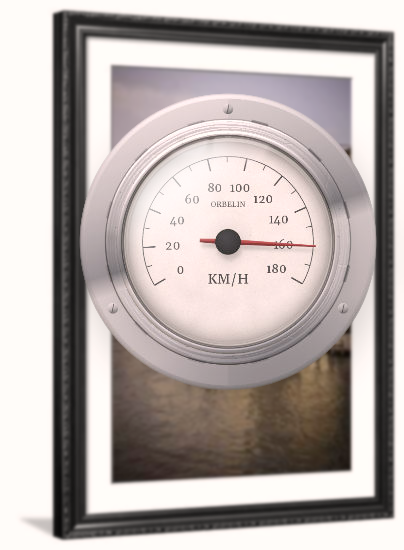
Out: 160 (km/h)
